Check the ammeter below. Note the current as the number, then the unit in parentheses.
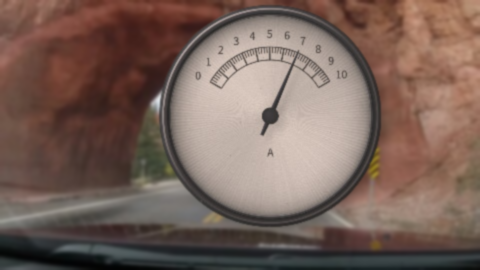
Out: 7 (A)
